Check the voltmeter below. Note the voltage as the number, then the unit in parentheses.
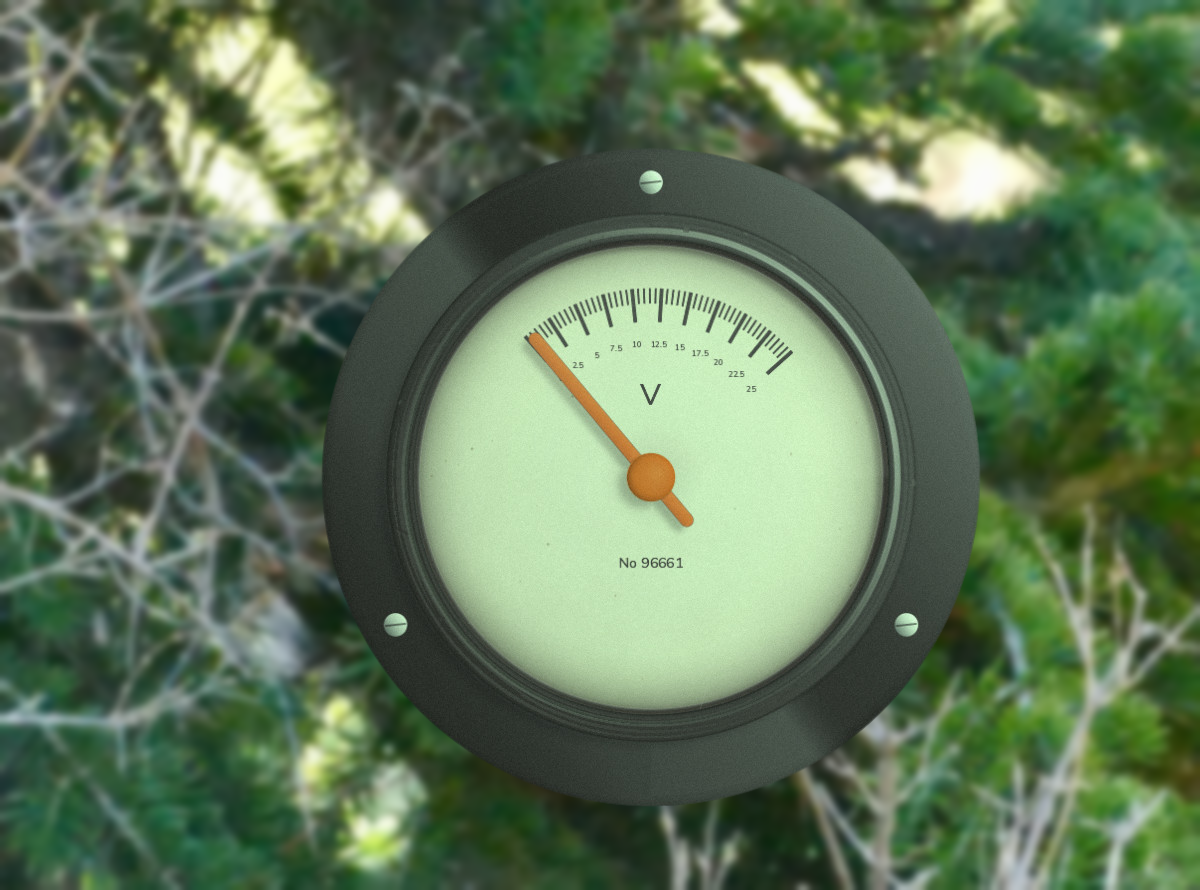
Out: 0.5 (V)
